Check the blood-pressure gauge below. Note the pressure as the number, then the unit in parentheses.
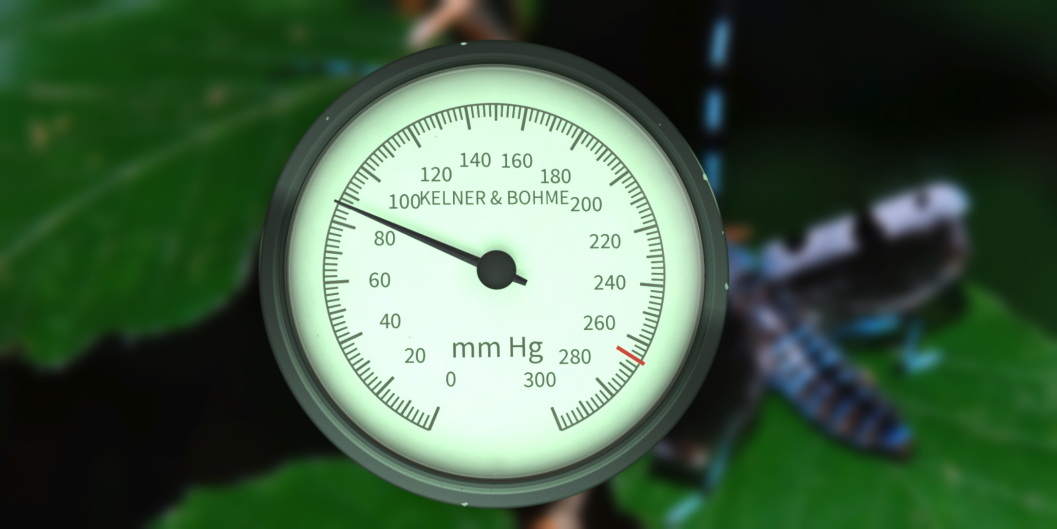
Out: 86 (mmHg)
